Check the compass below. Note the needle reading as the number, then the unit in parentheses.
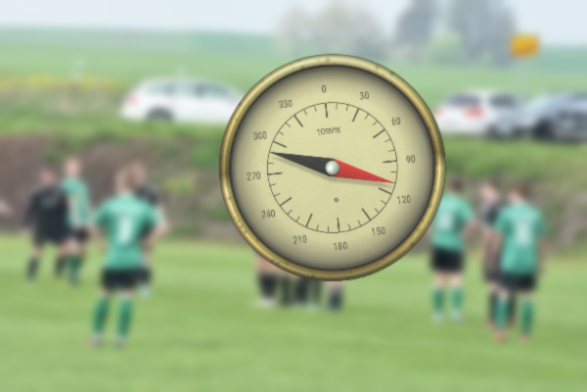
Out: 110 (°)
